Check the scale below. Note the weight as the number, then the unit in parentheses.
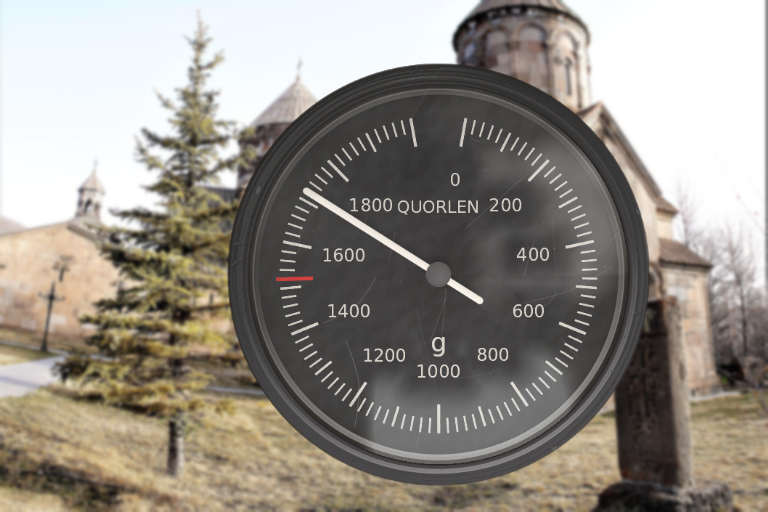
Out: 1720 (g)
